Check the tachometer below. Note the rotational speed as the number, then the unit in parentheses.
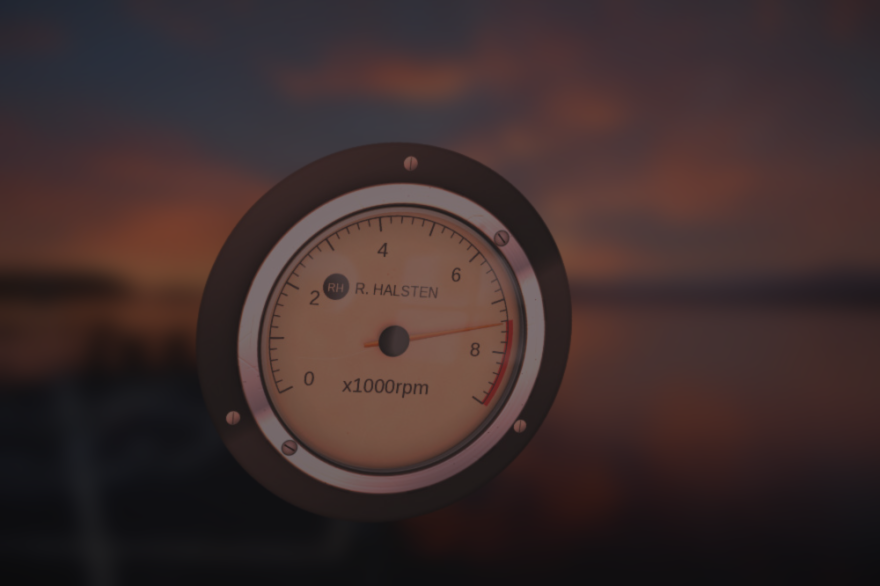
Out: 7400 (rpm)
